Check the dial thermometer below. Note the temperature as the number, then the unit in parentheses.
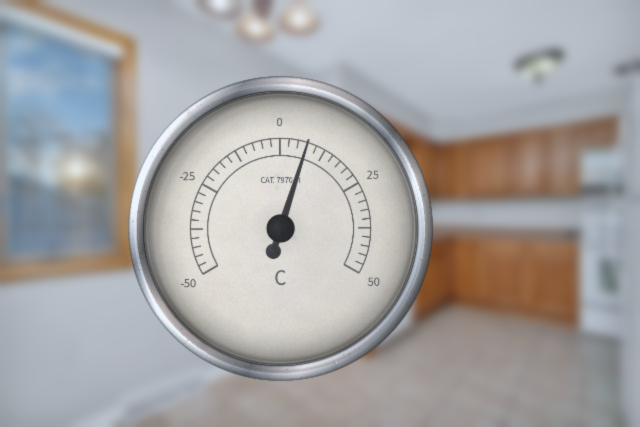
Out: 7.5 (°C)
